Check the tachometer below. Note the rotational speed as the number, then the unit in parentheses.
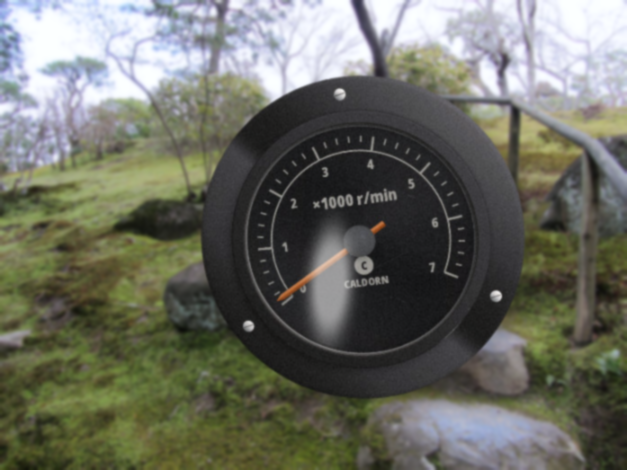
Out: 100 (rpm)
